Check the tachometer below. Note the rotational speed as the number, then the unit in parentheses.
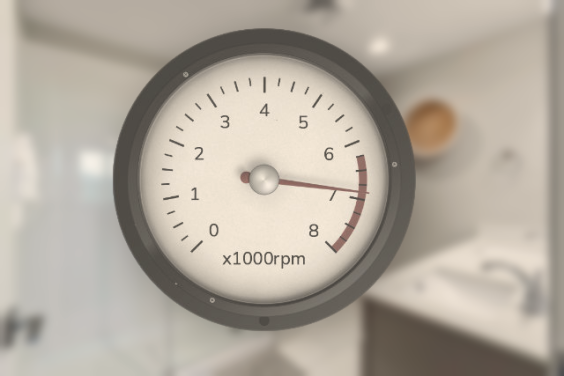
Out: 6875 (rpm)
